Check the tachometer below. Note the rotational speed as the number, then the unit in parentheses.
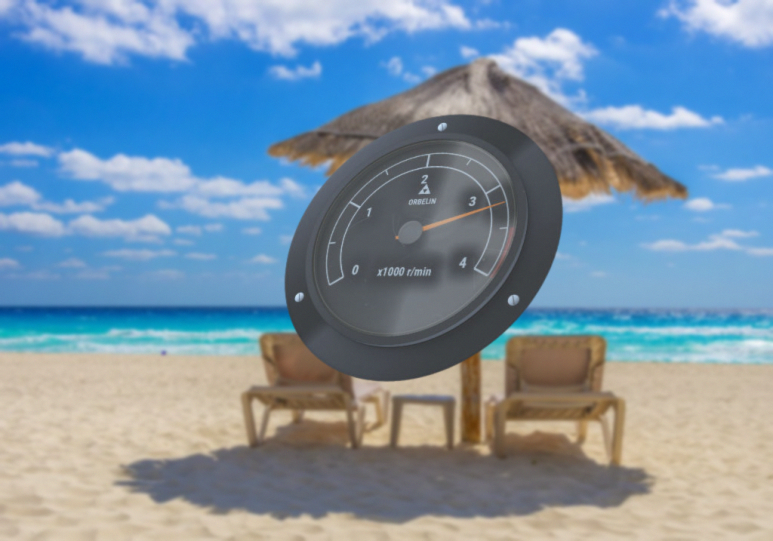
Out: 3250 (rpm)
